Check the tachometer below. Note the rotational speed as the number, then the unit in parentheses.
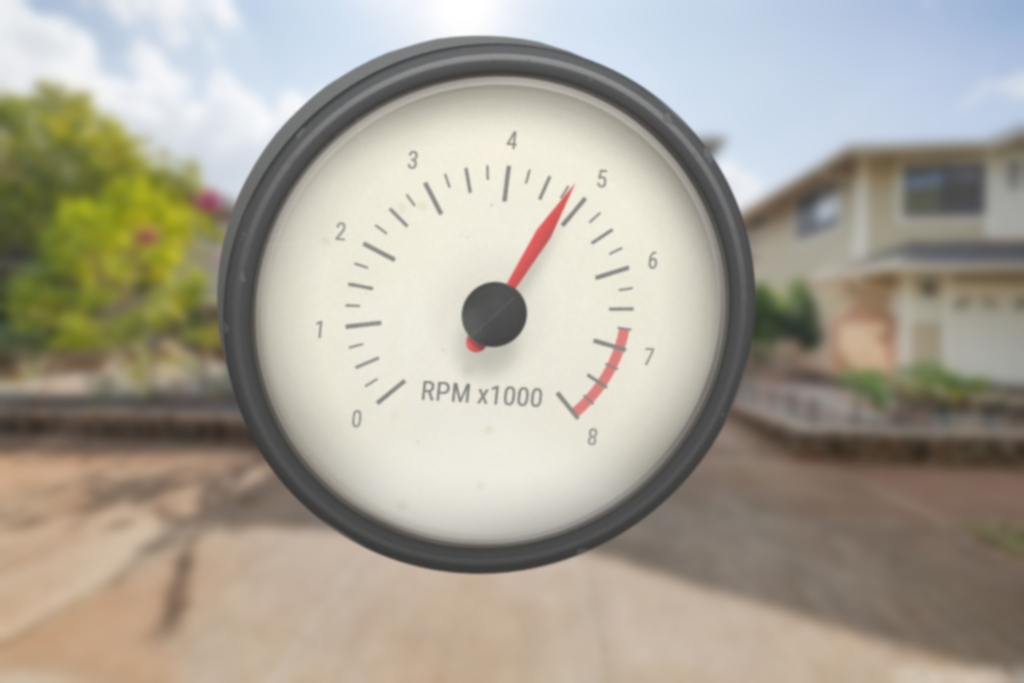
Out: 4750 (rpm)
